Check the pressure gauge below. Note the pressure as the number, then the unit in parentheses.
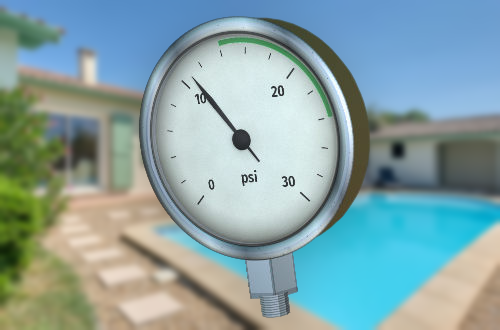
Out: 11 (psi)
